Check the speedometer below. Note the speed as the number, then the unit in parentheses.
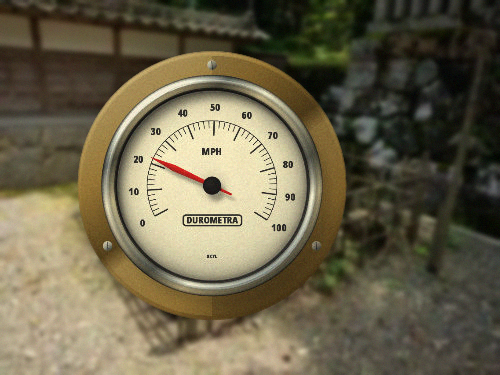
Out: 22 (mph)
